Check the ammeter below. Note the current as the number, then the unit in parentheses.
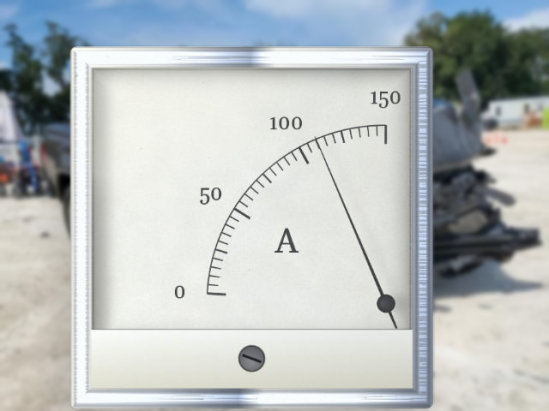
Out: 110 (A)
